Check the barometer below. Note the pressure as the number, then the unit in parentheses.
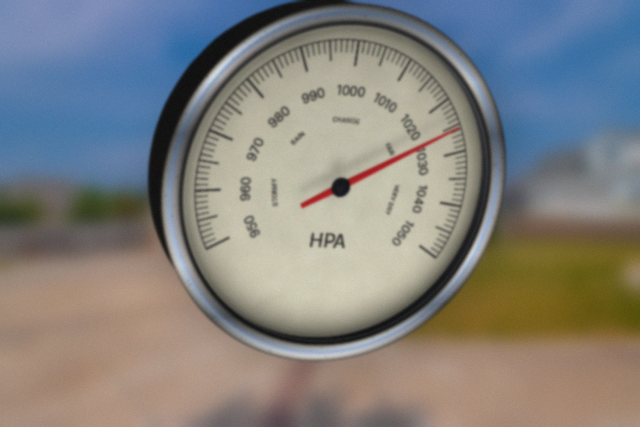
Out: 1025 (hPa)
